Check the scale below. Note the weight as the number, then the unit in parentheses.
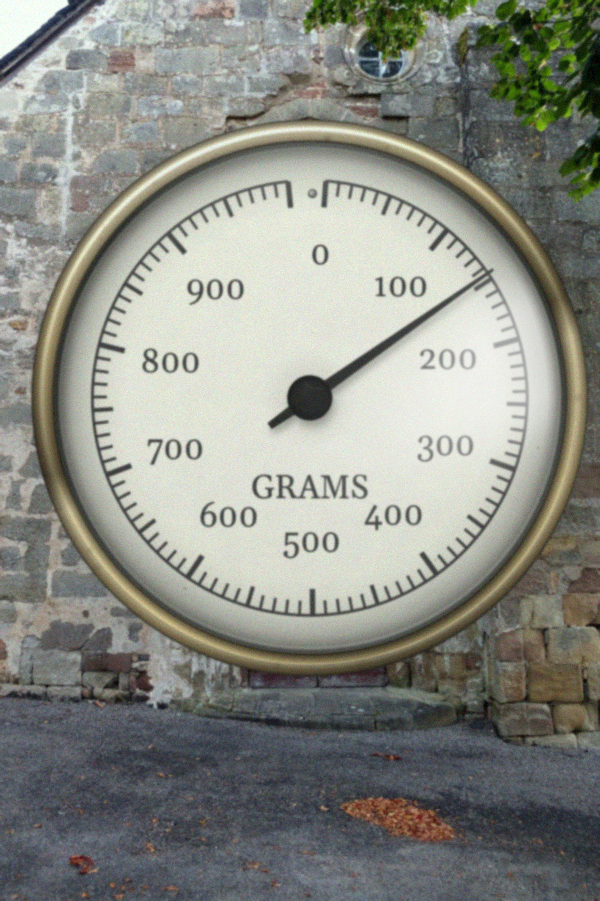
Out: 145 (g)
